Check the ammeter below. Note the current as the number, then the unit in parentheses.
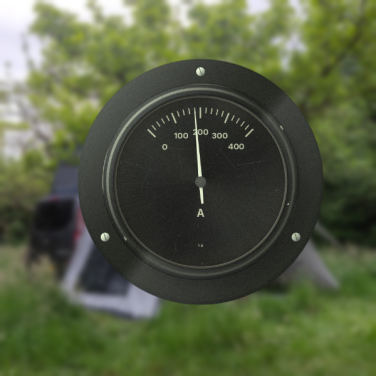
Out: 180 (A)
